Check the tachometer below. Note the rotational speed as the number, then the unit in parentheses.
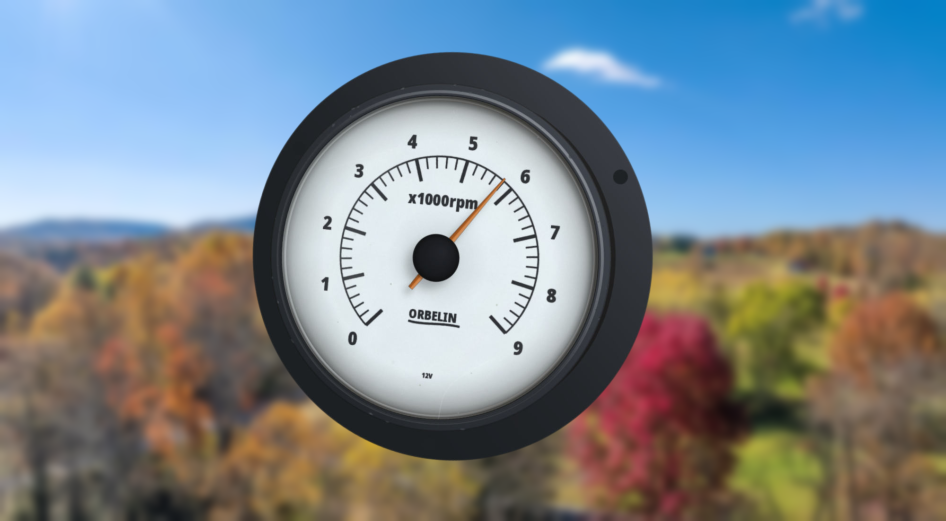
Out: 5800 (rpm)
